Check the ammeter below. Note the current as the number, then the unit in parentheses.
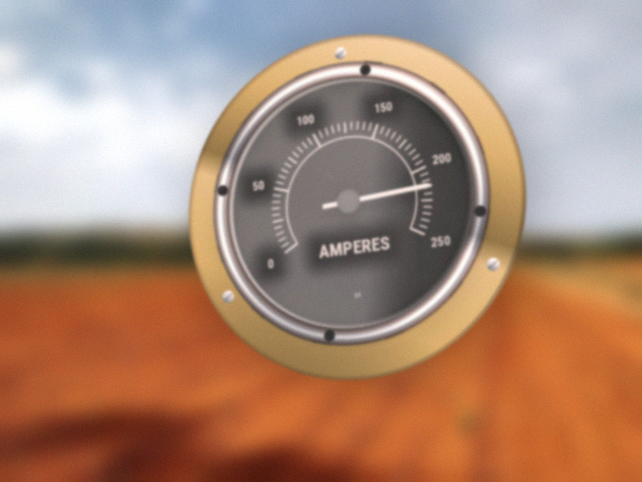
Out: 215 (A)
